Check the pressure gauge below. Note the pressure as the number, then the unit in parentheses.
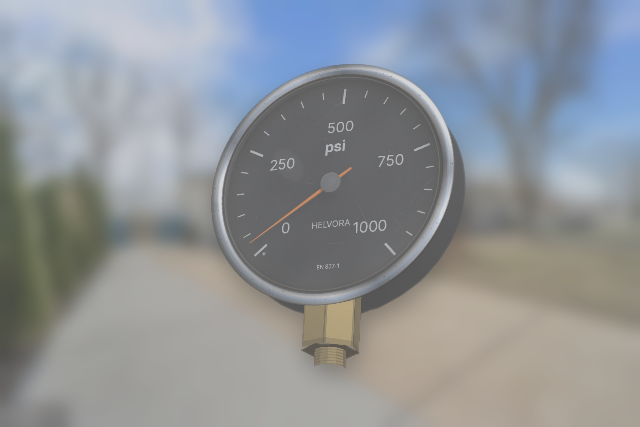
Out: 25 (psi)
